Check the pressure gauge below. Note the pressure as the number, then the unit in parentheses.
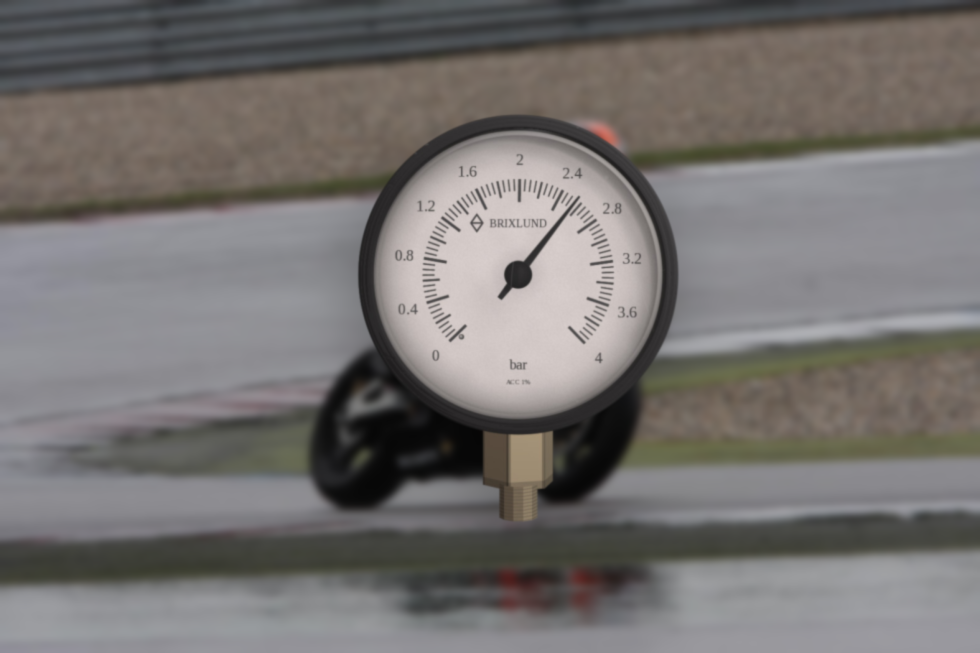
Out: 2.55 (bar)
